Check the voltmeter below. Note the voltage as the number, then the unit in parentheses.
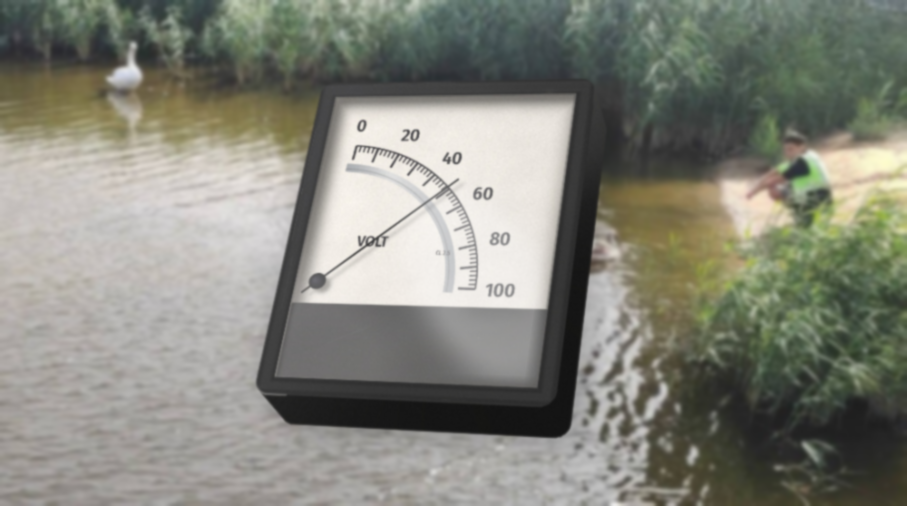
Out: 50 (V)
